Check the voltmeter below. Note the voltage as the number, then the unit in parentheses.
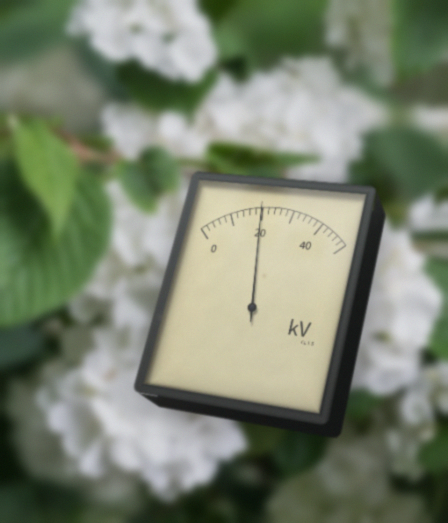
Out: 20 (kV)
